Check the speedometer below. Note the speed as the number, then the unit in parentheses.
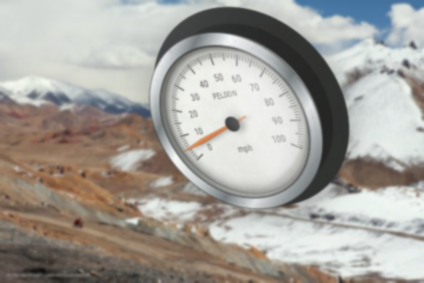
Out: 5 (mph)
